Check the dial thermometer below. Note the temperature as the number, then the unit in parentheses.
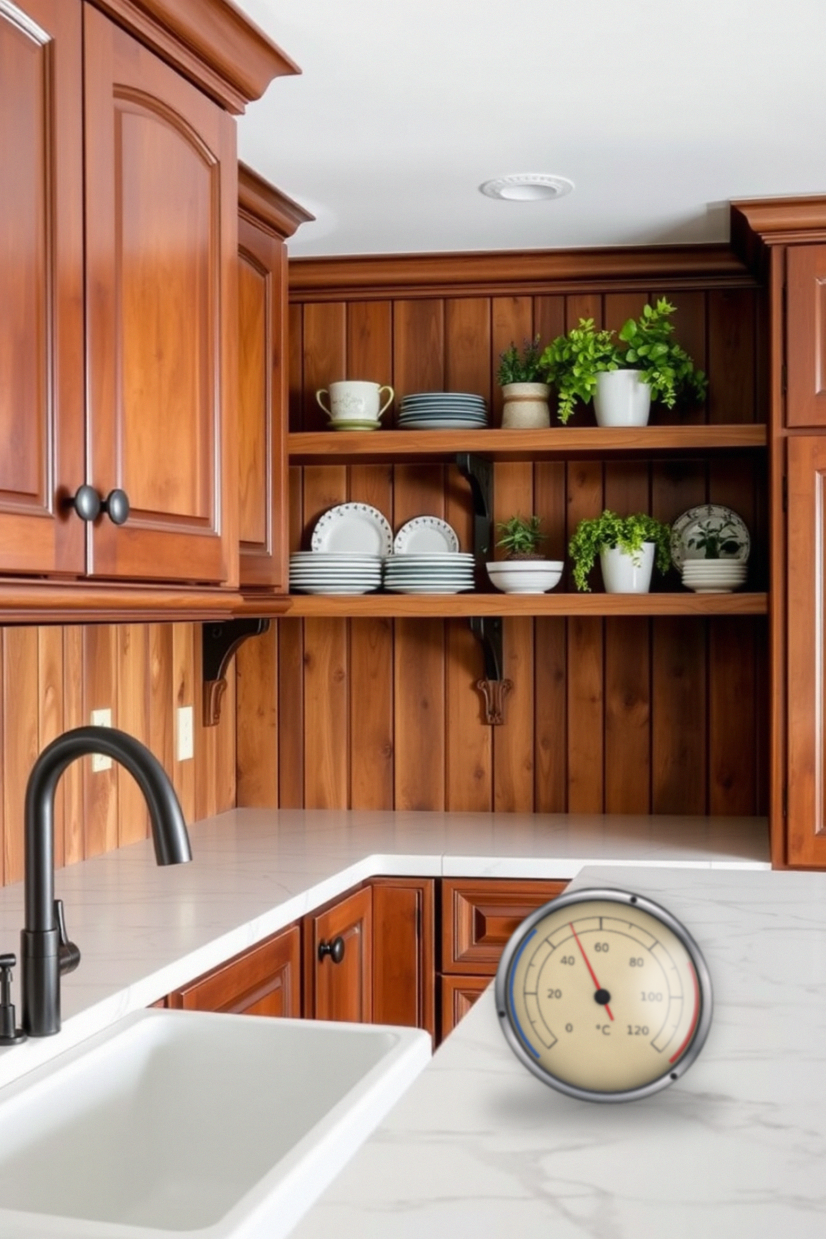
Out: 50 (°C)
